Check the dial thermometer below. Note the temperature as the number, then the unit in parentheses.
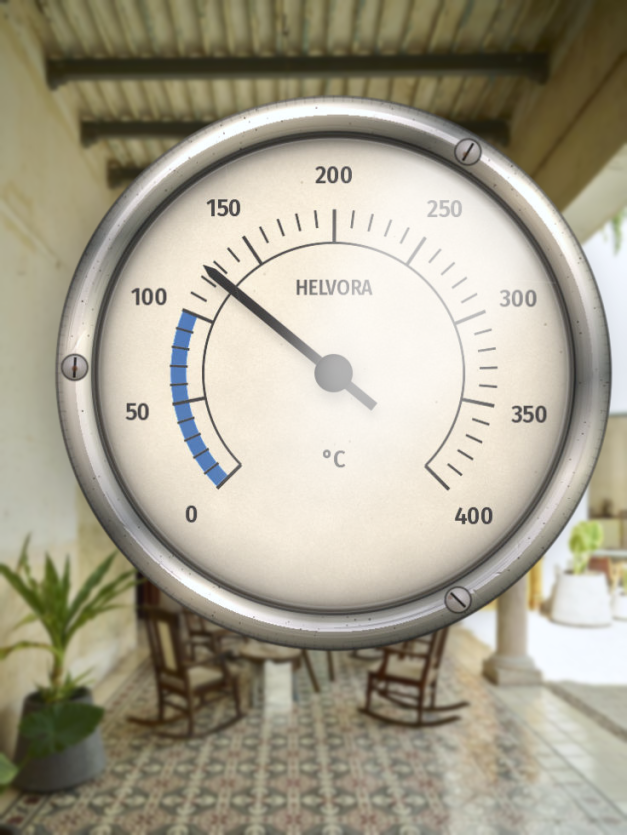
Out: 125 (°C)
